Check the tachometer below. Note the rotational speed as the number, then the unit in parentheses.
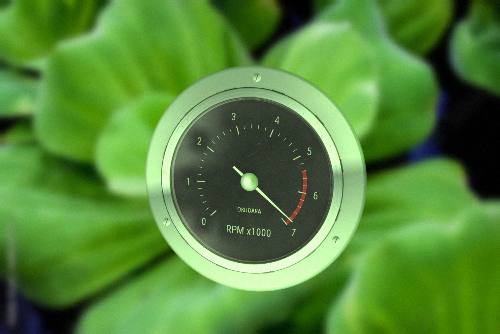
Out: 6800 (rpm)
